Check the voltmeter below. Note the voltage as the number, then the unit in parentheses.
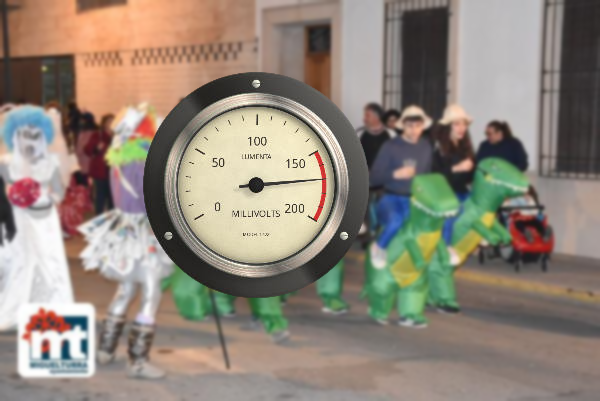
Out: 170 (mV)
